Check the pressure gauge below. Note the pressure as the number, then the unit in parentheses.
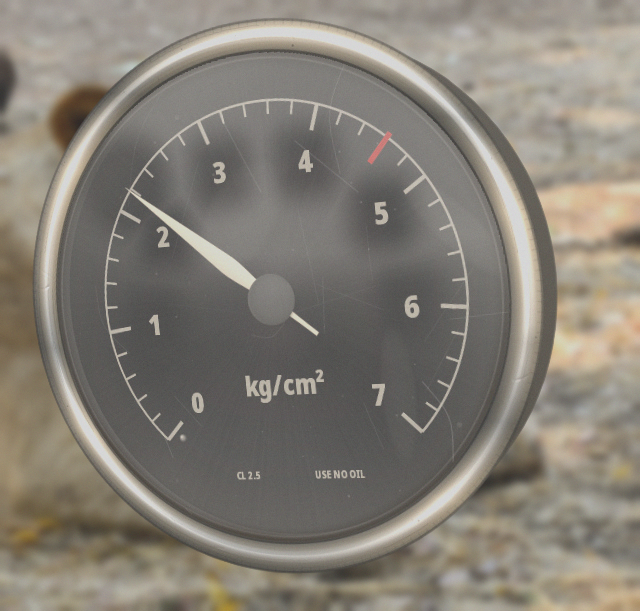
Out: 2.2 (kg/cm²)
